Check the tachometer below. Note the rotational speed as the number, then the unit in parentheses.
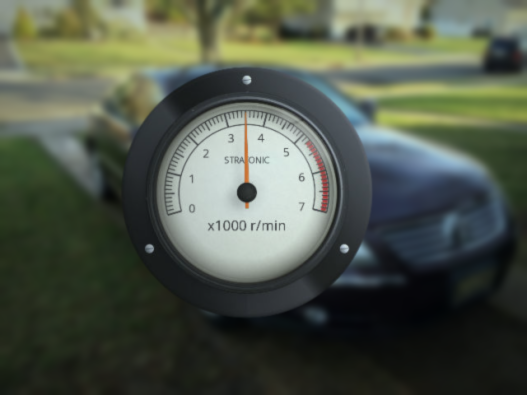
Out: 3500 (rpm)
